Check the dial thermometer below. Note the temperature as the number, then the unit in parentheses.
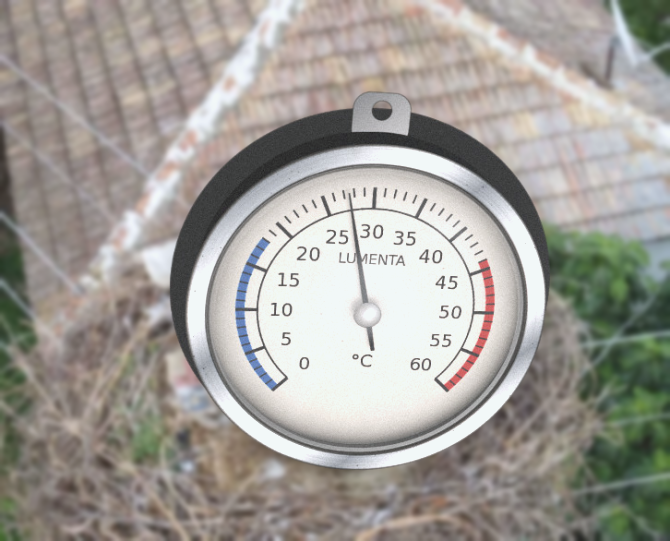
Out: 27.5 (°C)
